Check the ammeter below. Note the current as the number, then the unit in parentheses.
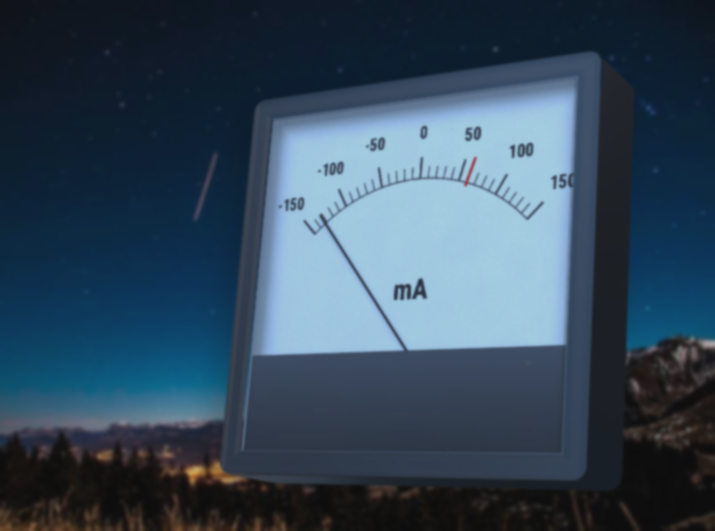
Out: -130 (mA)
